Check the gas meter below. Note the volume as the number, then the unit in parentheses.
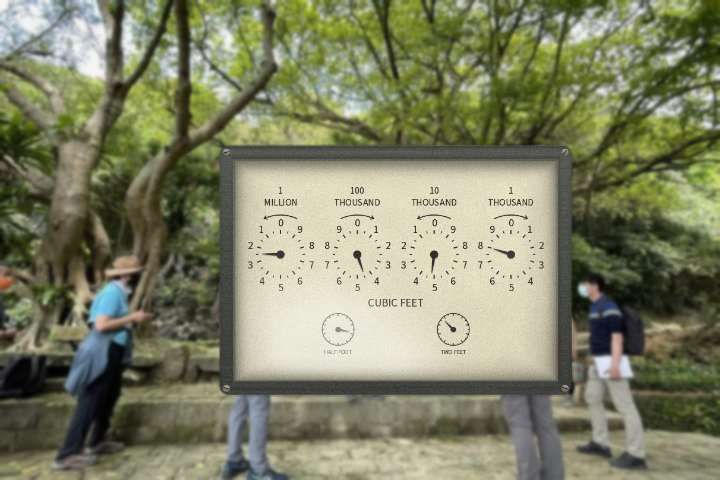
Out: 244800 (ft³)
